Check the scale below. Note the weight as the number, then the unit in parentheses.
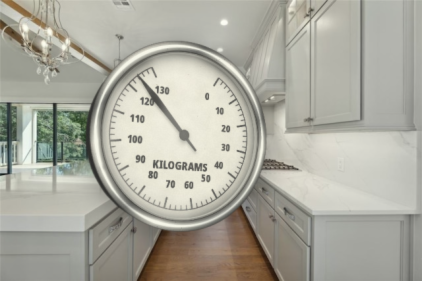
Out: 124 (kg)
